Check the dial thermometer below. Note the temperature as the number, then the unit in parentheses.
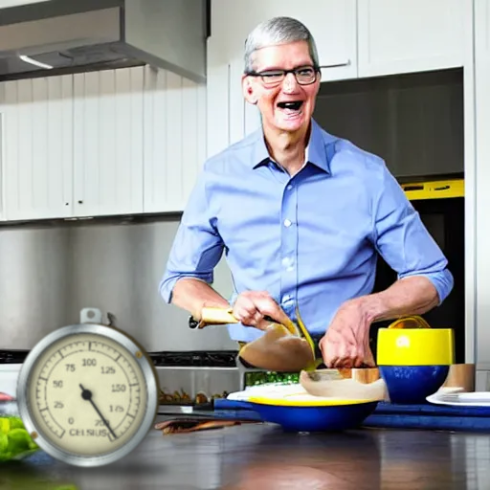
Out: 195 (°C)
